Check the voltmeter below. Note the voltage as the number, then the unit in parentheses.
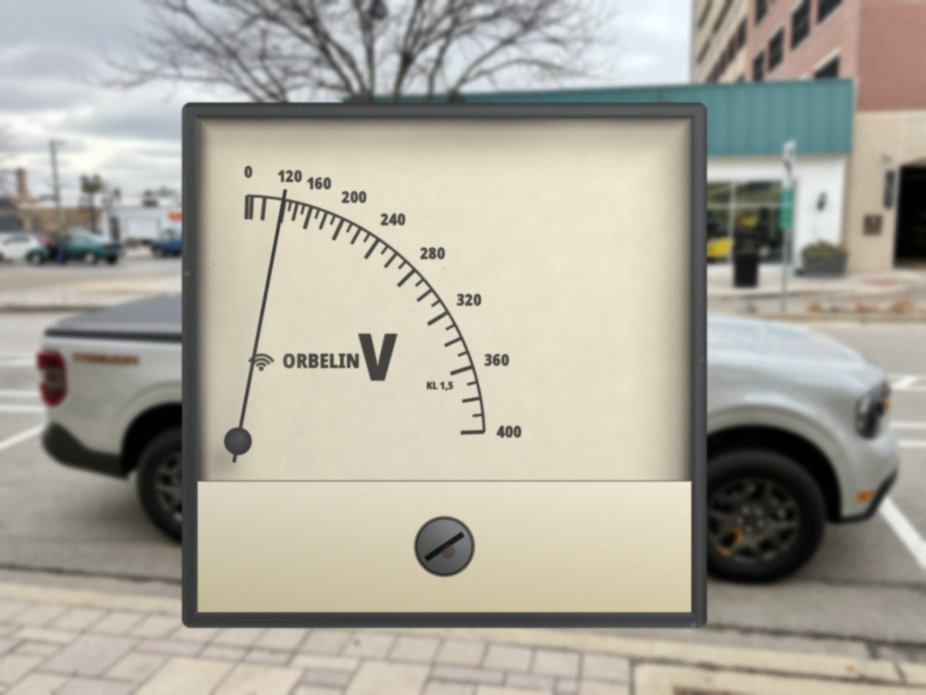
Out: 120 (V)
